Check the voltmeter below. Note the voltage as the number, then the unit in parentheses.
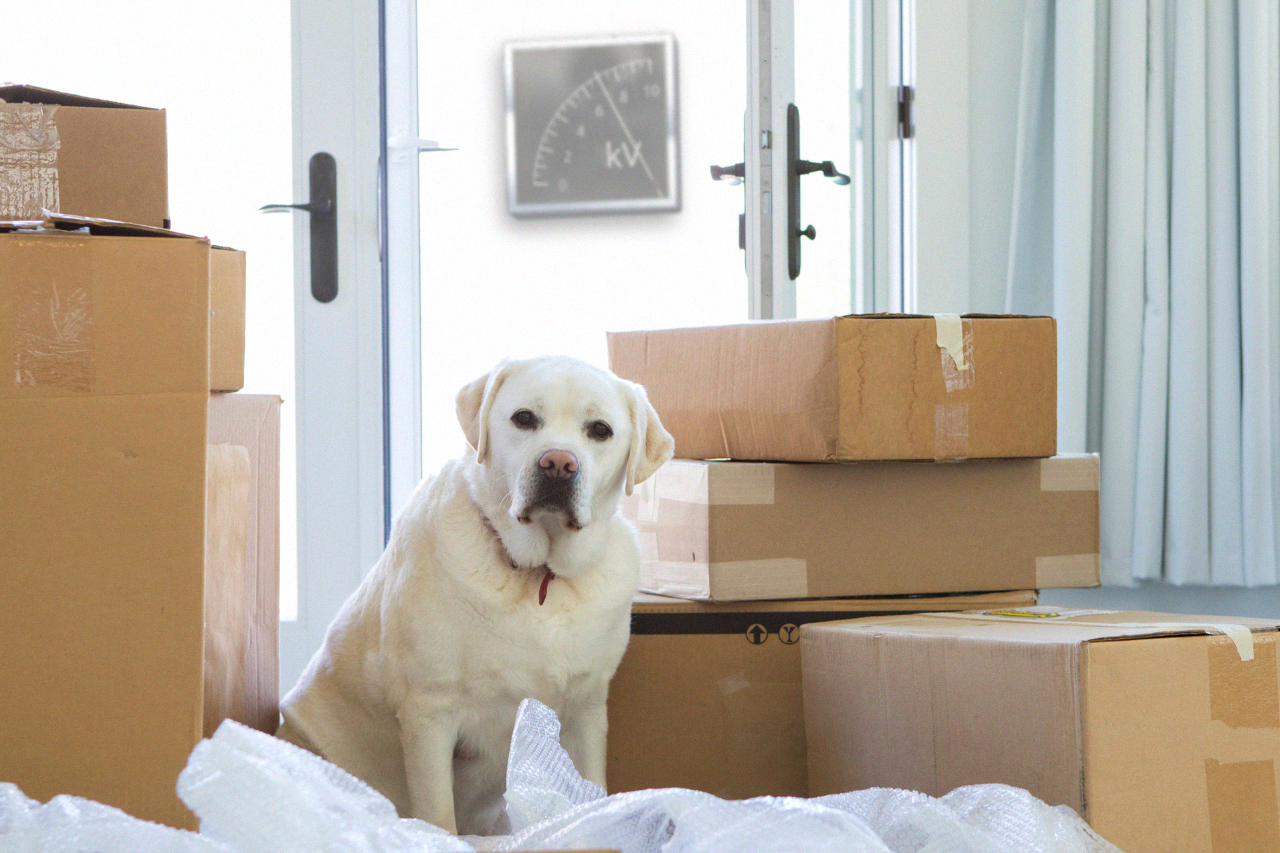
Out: 7 (kV)
